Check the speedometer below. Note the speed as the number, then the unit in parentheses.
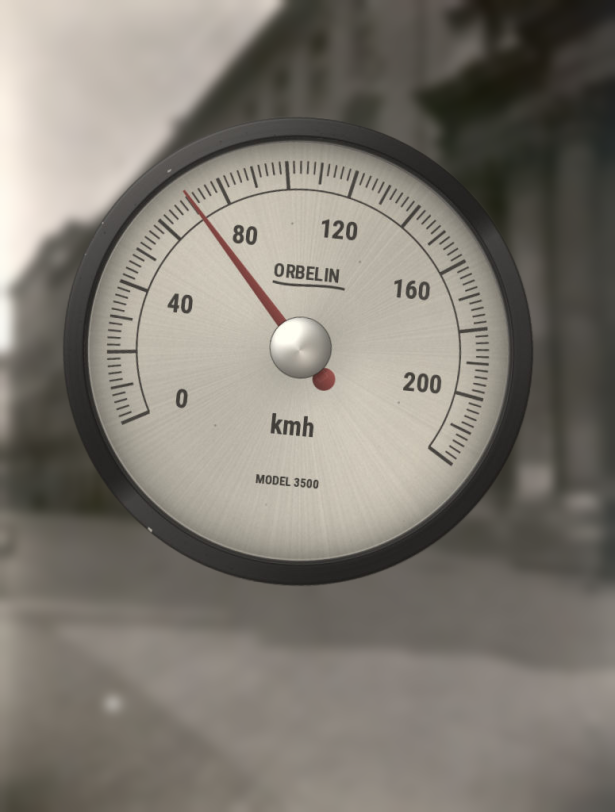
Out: 70 (km/h)
